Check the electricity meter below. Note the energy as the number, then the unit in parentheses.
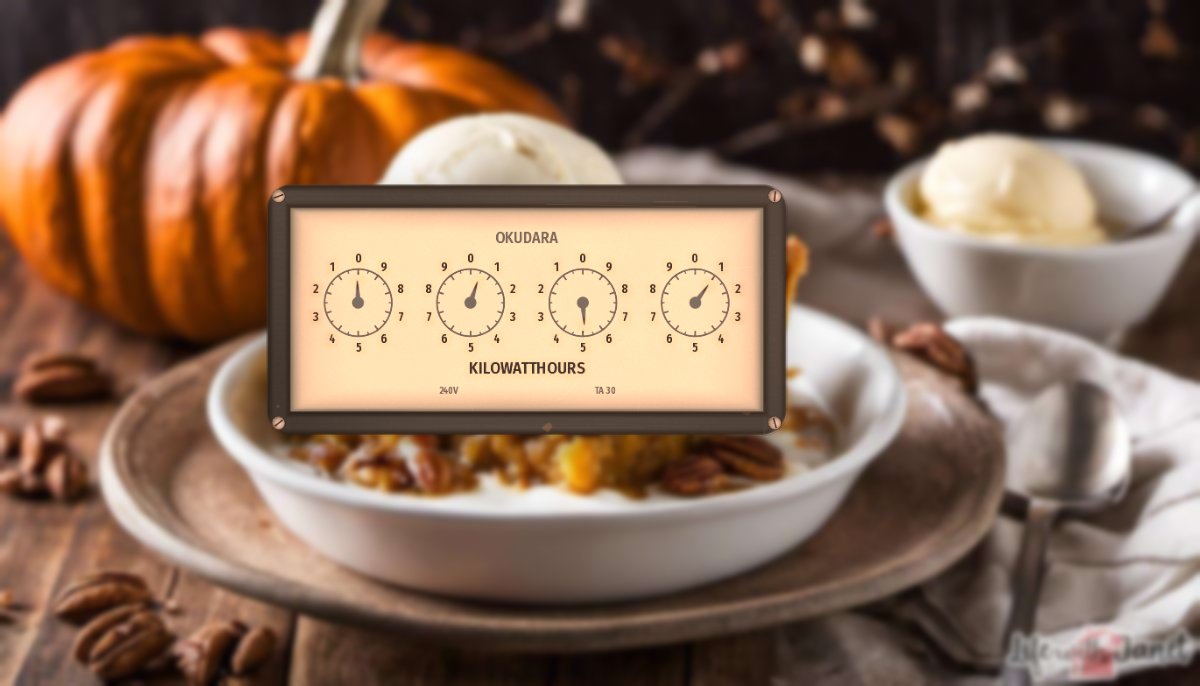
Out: 51 (kWh)
